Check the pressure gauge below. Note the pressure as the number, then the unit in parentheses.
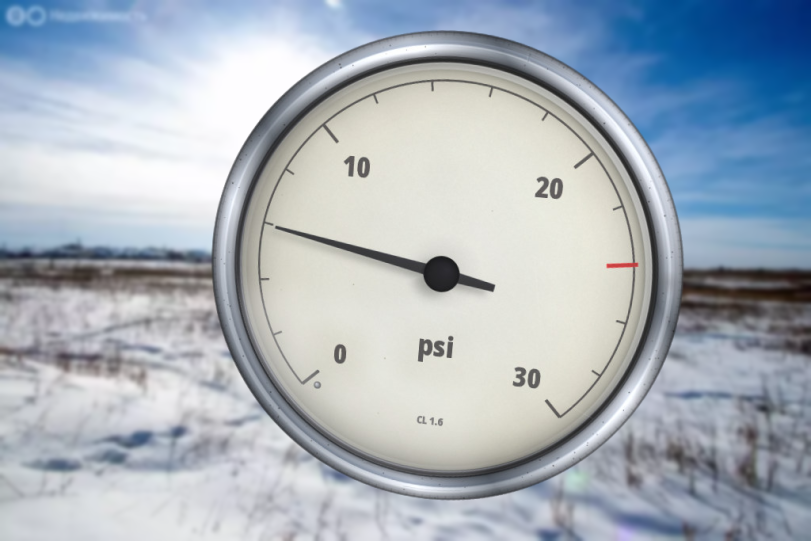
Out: 6 (psi)
